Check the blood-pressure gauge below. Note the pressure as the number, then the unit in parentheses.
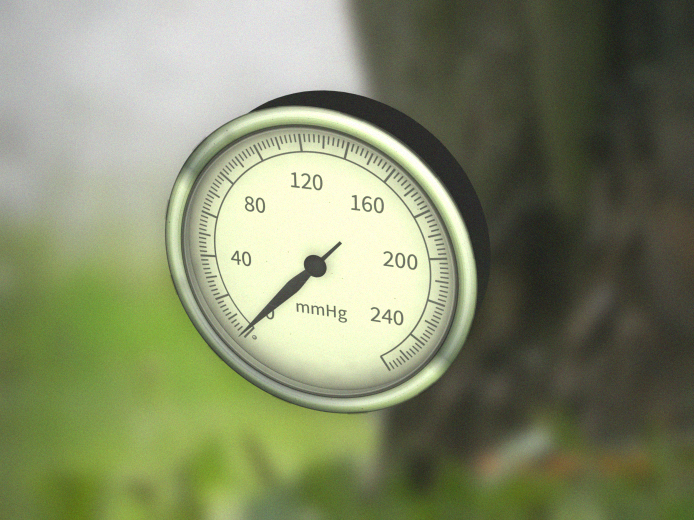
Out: 2 (mmHg)
